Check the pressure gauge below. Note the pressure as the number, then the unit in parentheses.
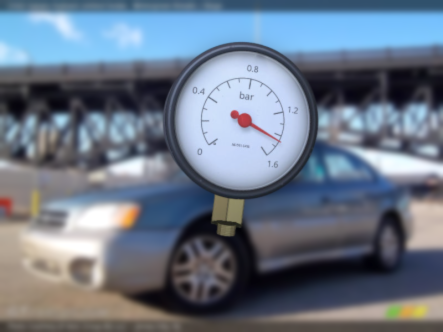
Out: 1.45 (bar)
